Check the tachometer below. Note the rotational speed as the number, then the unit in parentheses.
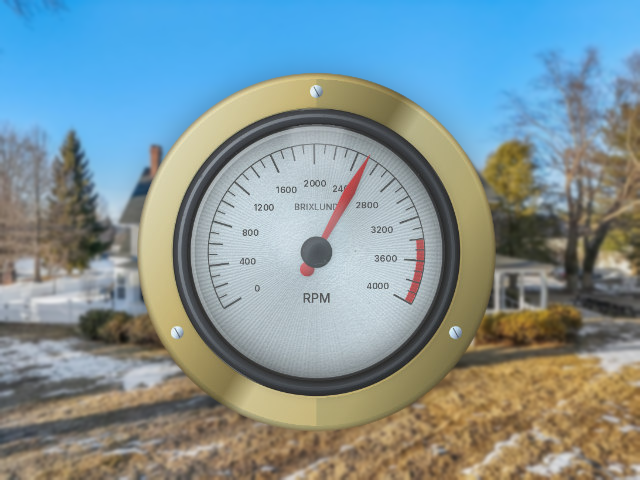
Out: 2500 (rpm)
